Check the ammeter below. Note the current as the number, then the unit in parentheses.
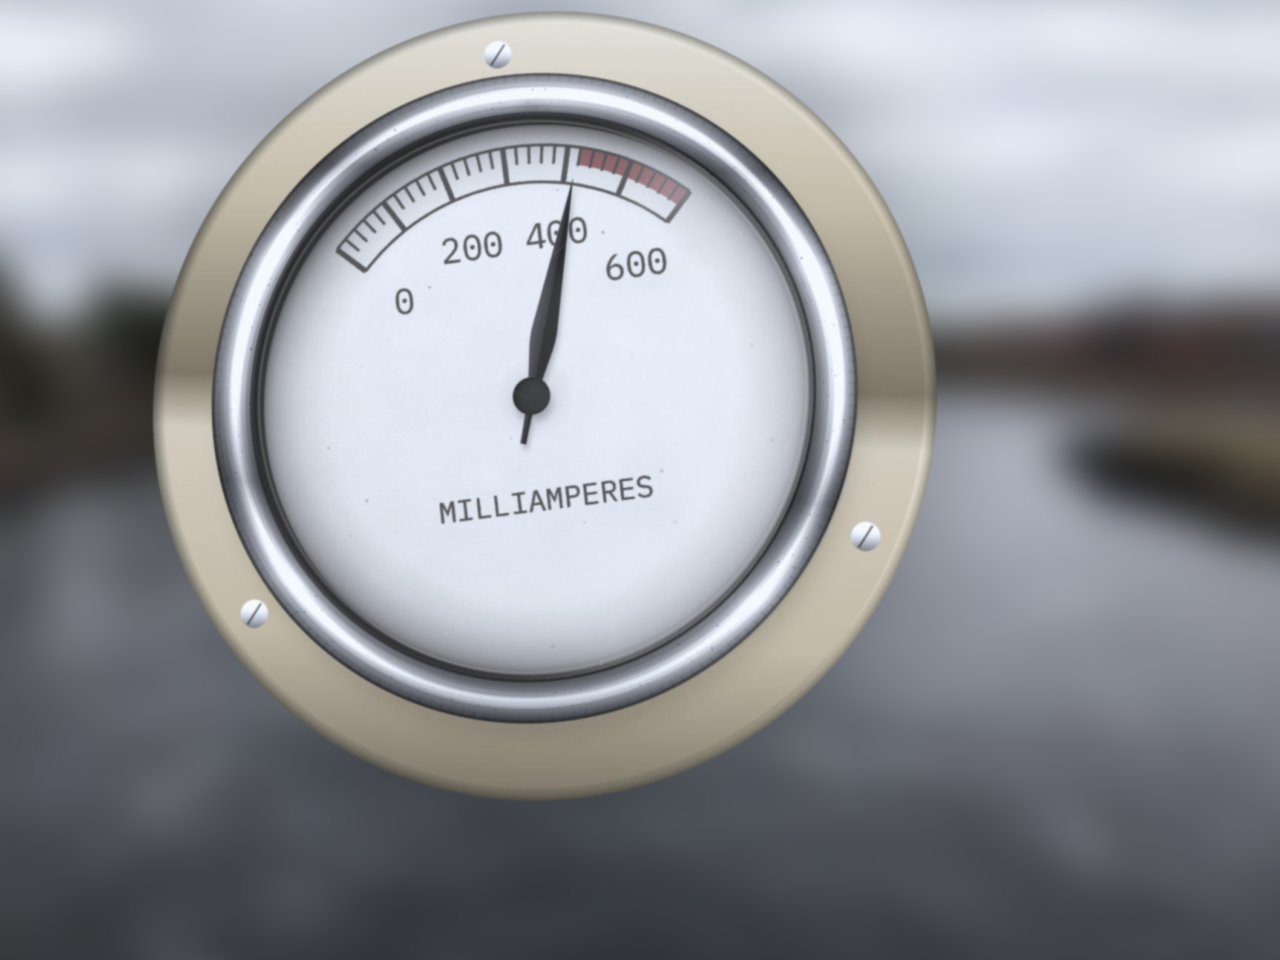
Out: 420 (mA)
